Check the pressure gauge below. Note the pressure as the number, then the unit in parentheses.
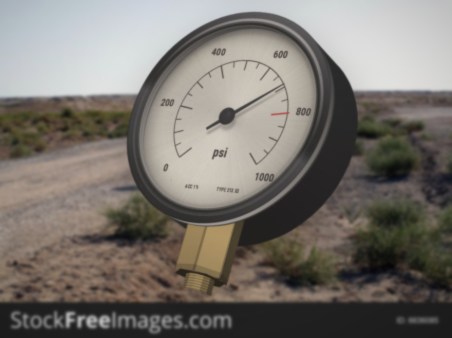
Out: 700 (psi)
